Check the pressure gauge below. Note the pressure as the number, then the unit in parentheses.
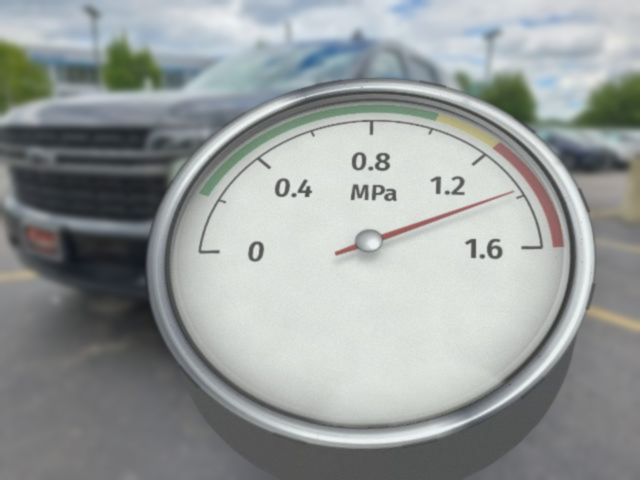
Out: 1.4 (MPa)
